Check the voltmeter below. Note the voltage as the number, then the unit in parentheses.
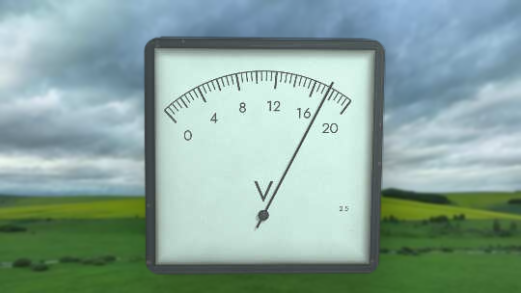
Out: 17.5 (V)
